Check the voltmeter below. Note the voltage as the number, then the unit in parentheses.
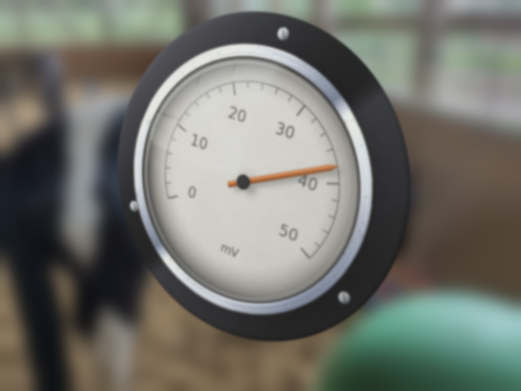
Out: 38 (mV)
